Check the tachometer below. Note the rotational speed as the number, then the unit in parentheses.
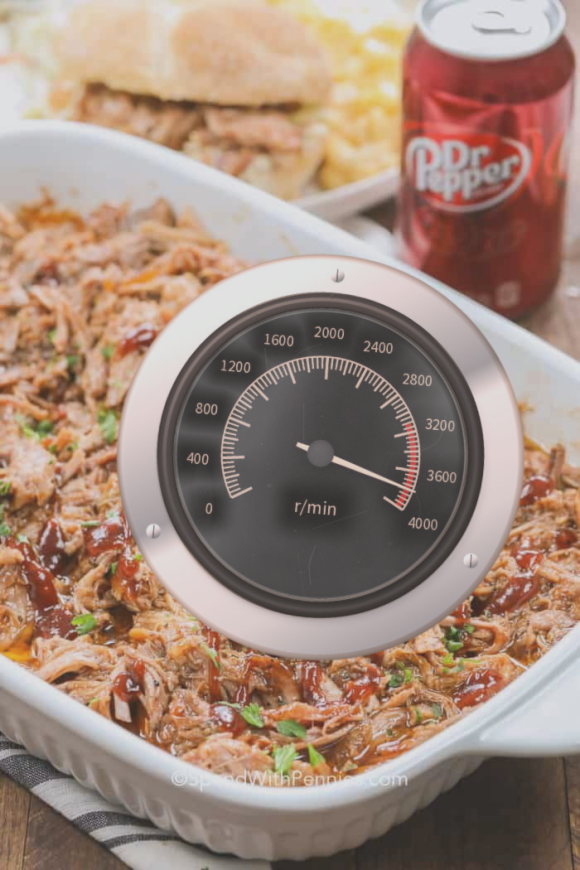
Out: 3800 (rpm)
